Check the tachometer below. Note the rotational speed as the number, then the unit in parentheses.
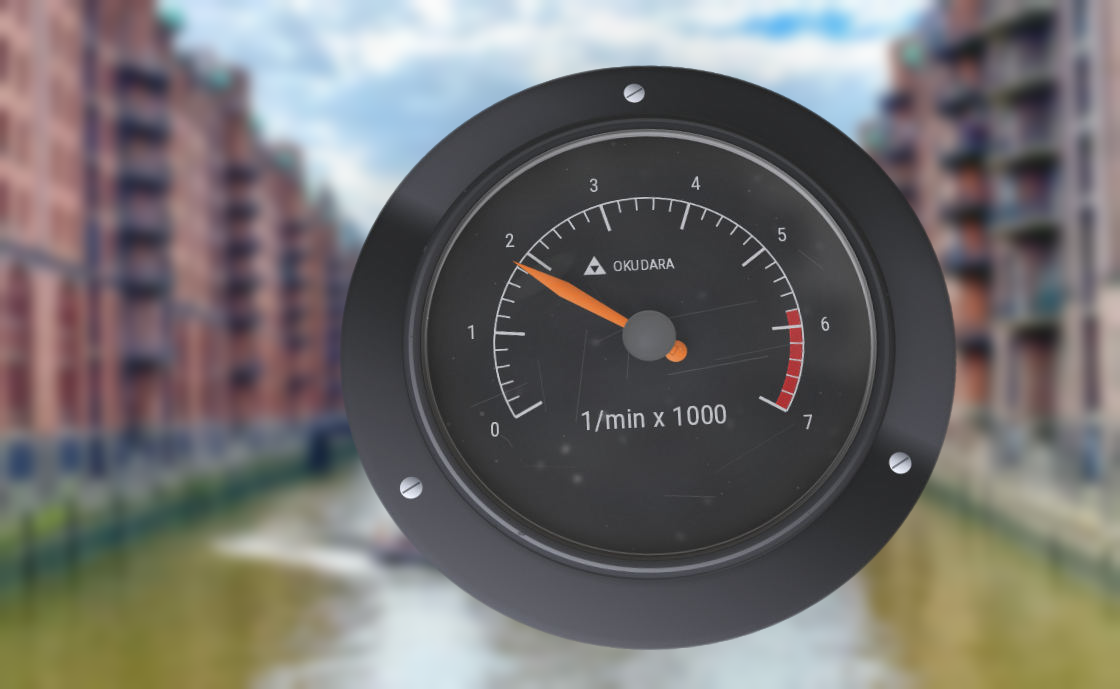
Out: 1800 (rpm)
